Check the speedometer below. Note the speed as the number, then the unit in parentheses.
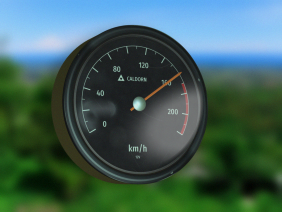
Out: 160 (km/h)
